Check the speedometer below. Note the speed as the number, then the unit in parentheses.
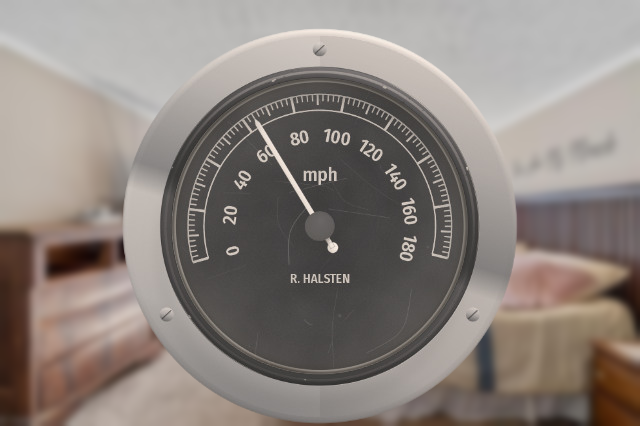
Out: 64 (mph)
